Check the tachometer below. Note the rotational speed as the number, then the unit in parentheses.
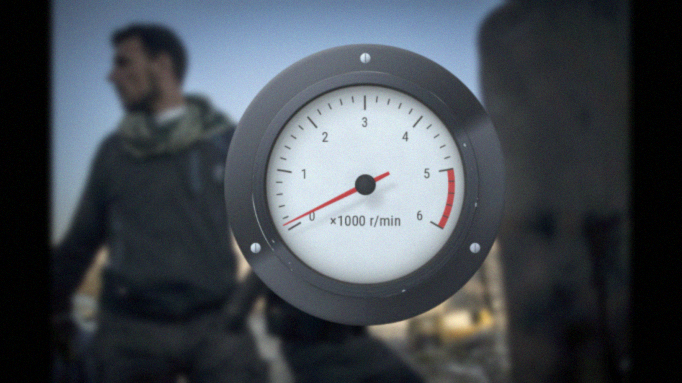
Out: 100 (rpm)
